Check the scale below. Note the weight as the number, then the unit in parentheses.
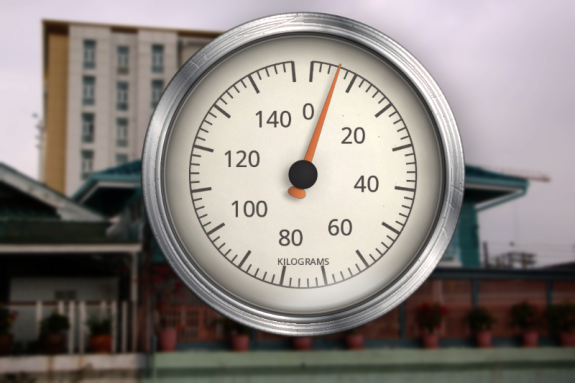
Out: 6 (kg)
